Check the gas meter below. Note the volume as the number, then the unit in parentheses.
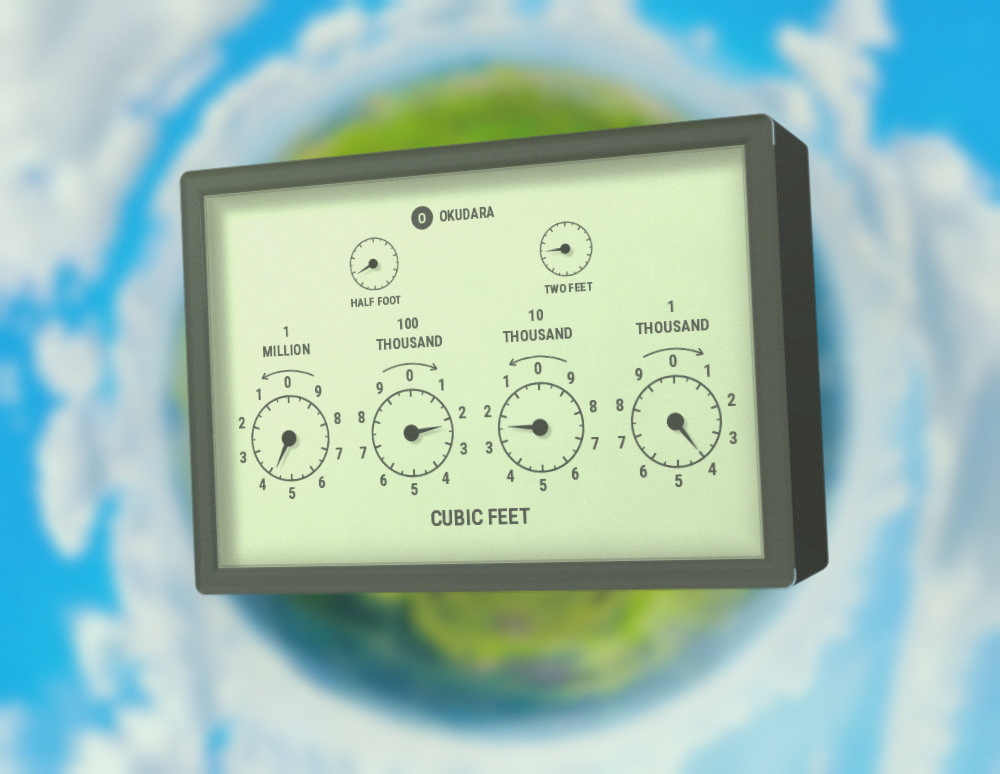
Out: 422400 (ft³)
